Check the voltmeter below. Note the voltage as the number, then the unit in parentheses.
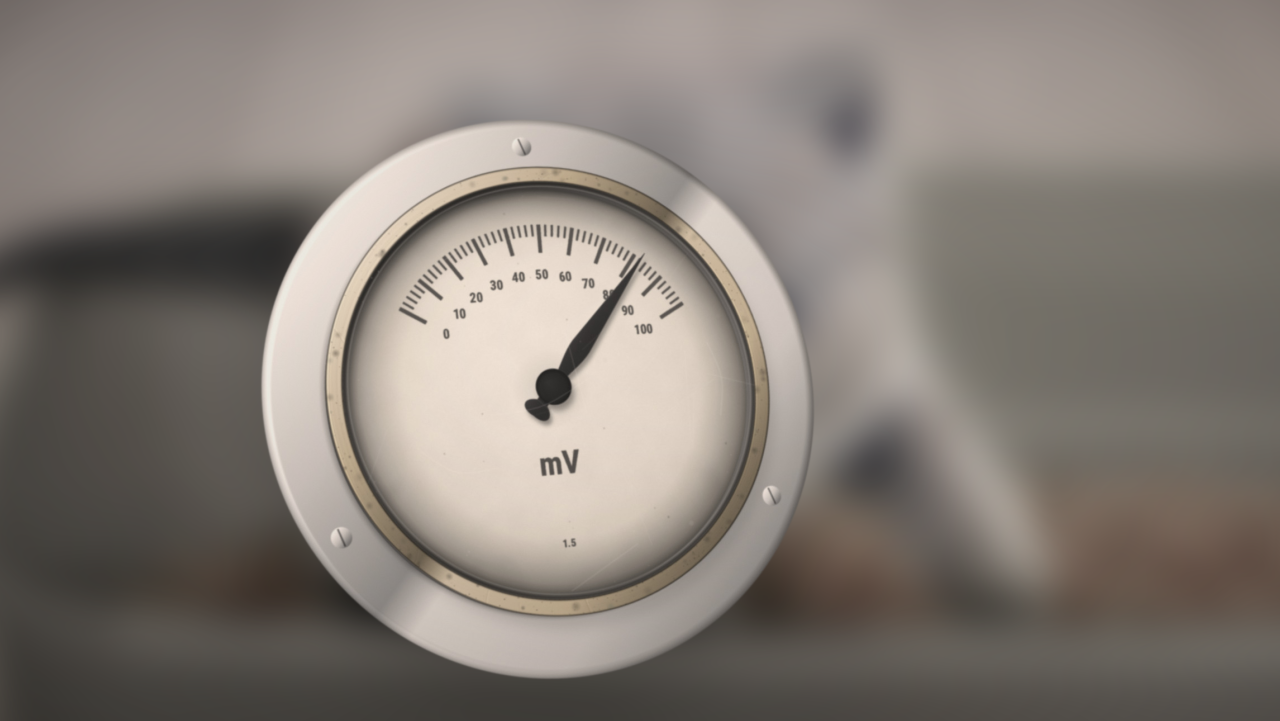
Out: 82 (mV)
